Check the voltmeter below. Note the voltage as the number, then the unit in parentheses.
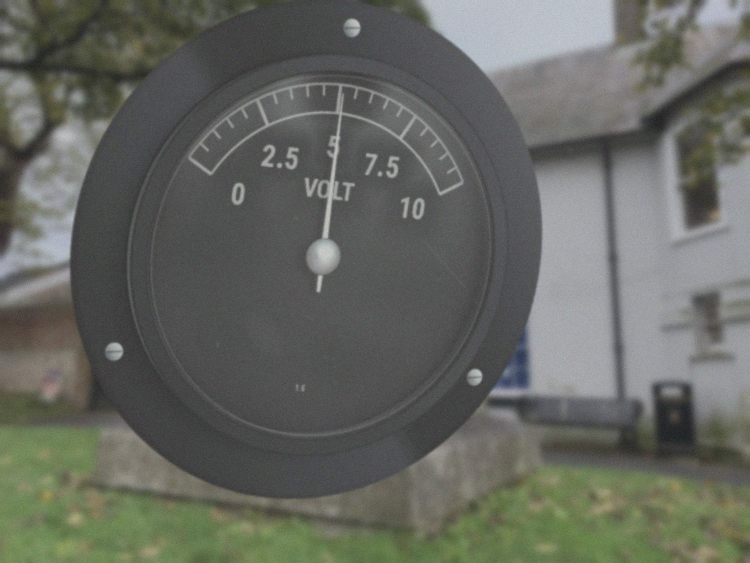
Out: 5 (V)
